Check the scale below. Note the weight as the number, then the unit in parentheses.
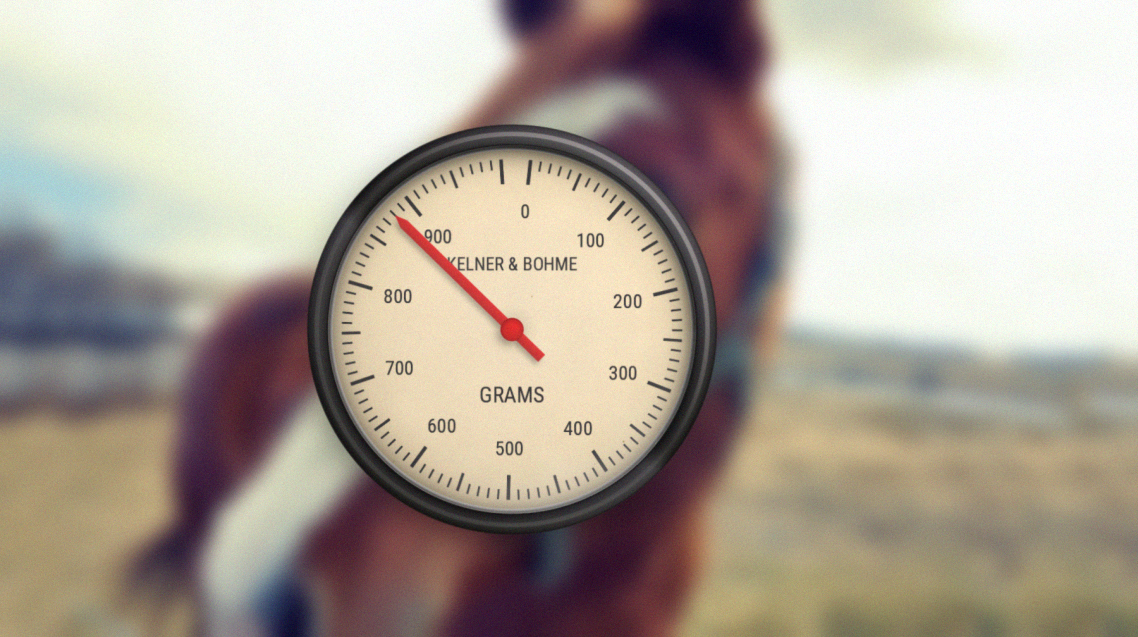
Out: 880 (g)
